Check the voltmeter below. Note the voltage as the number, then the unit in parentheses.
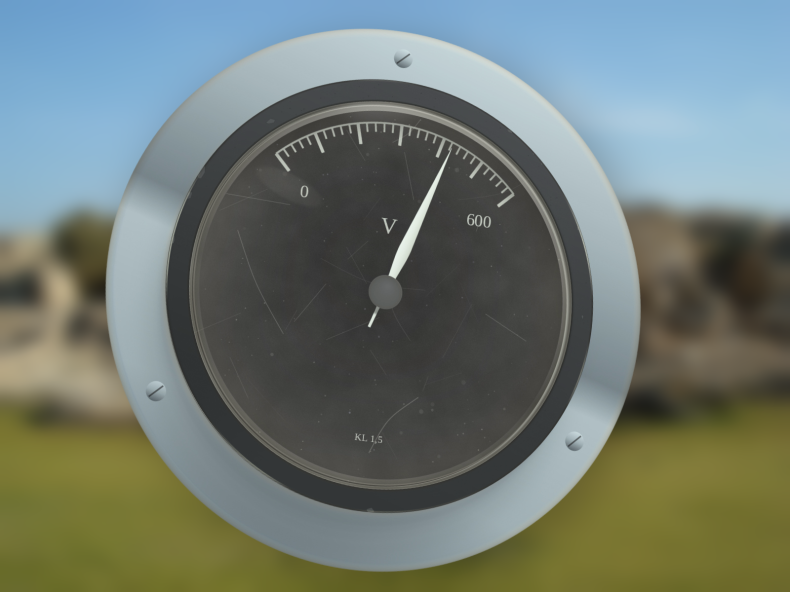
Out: 420 (V)
